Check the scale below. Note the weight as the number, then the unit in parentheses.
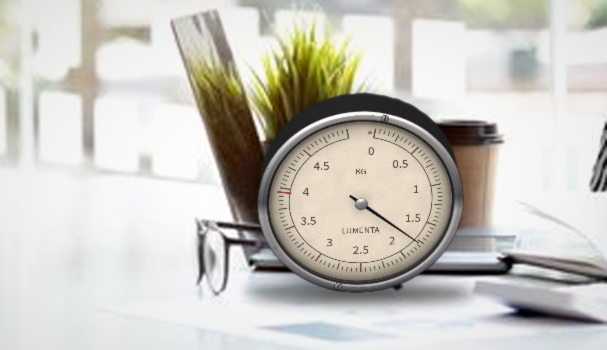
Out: 1.75 (kg)
